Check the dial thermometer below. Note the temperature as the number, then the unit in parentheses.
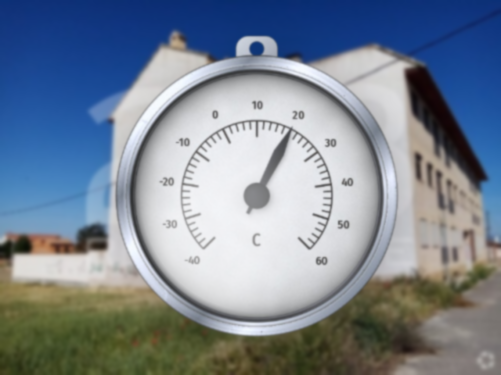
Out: 20 (°C)
